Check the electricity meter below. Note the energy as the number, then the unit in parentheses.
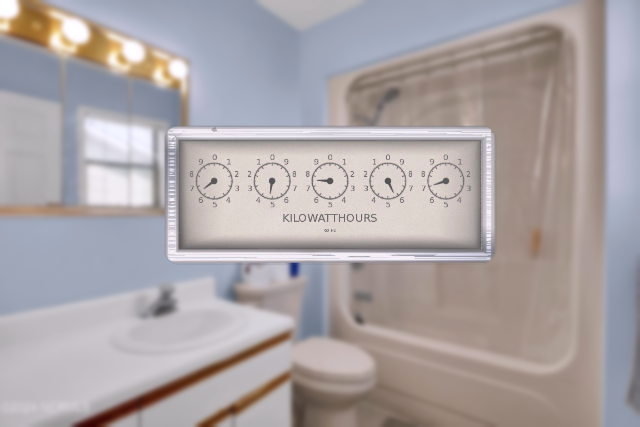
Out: 64757 (kWh)
